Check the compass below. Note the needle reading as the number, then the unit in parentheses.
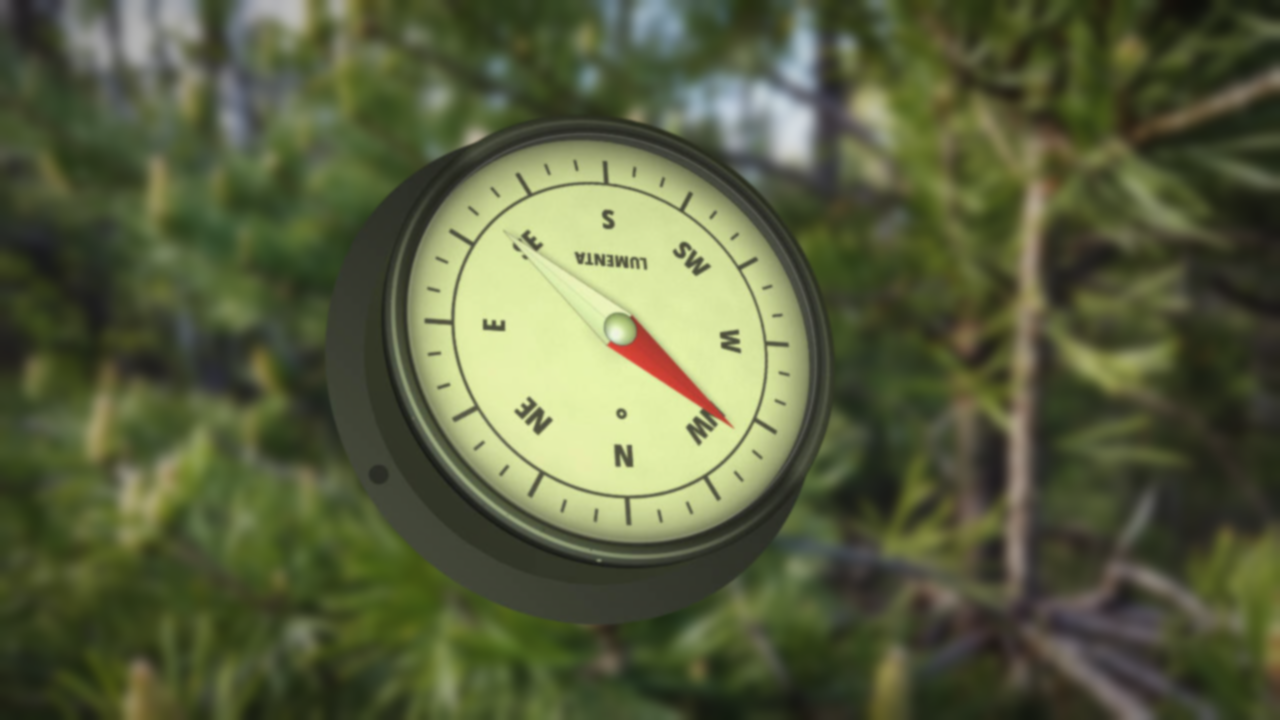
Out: 310 (°)
